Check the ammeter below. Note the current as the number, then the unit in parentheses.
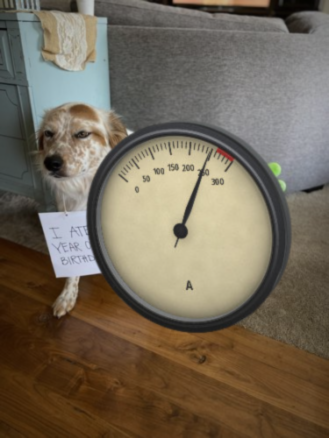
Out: 250 (A)
